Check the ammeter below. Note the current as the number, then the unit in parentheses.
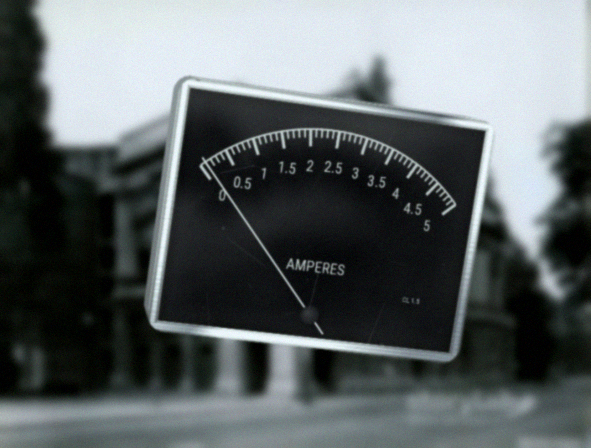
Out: 0.1 (A)
